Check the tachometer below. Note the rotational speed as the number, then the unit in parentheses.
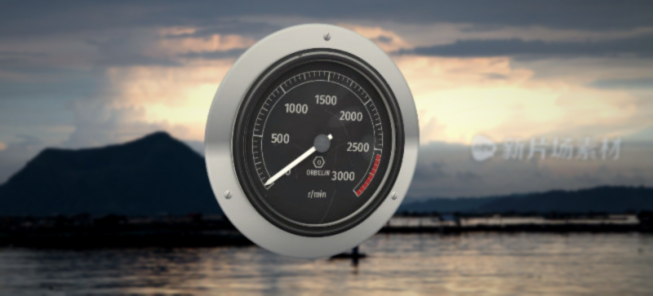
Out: 50 (rpm)
